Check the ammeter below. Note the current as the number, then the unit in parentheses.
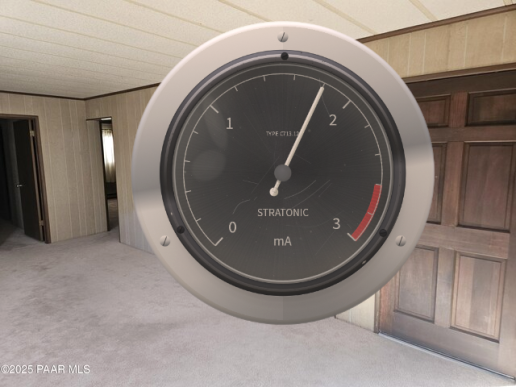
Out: 1.8 (mA)
